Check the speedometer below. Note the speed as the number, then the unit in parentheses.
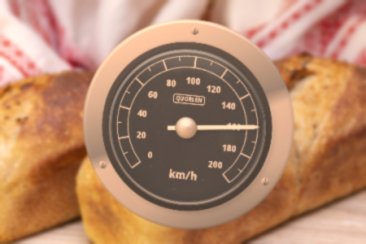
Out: 160 (km/h)
